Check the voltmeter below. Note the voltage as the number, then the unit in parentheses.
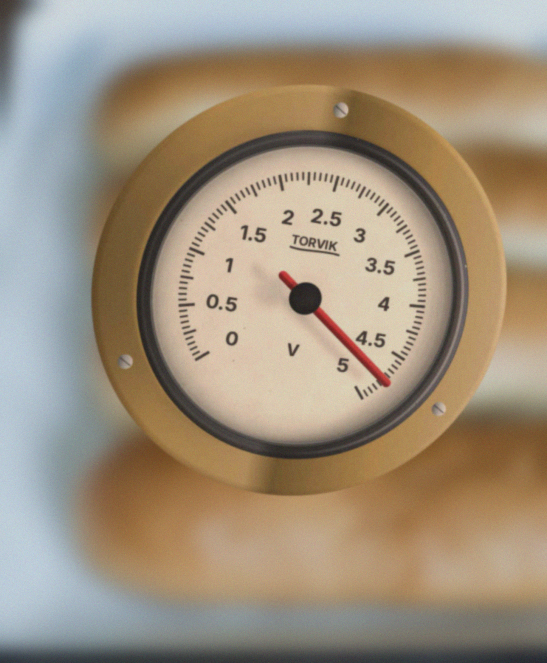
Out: 4.75 (V)
